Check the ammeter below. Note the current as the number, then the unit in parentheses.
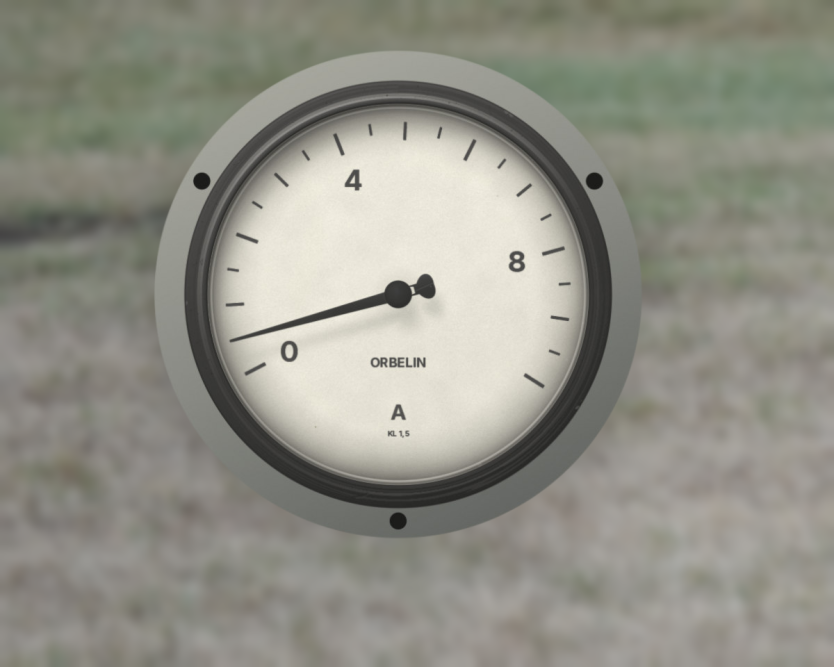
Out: 0.5 (A)
